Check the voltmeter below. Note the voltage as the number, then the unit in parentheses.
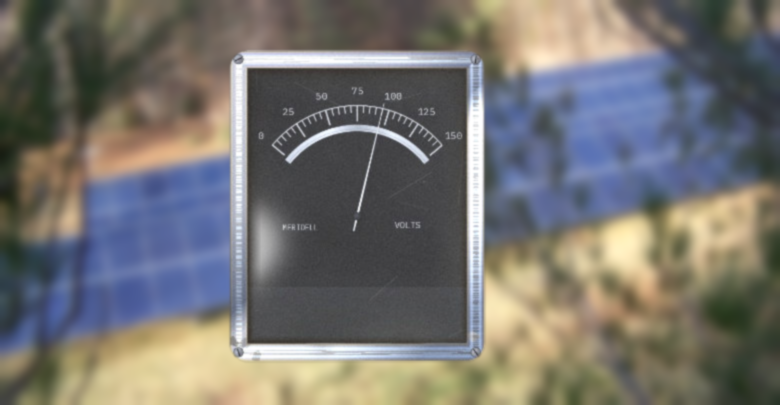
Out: 95 (V)
